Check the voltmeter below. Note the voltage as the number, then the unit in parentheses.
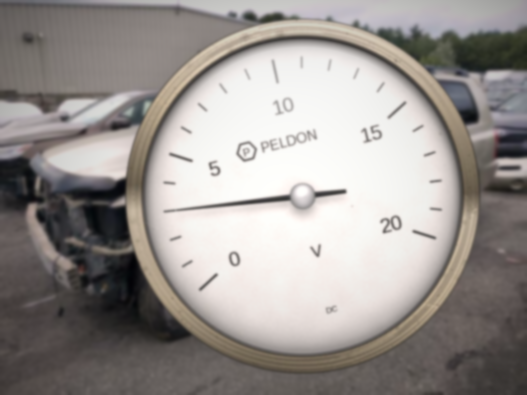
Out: 3 (V)
